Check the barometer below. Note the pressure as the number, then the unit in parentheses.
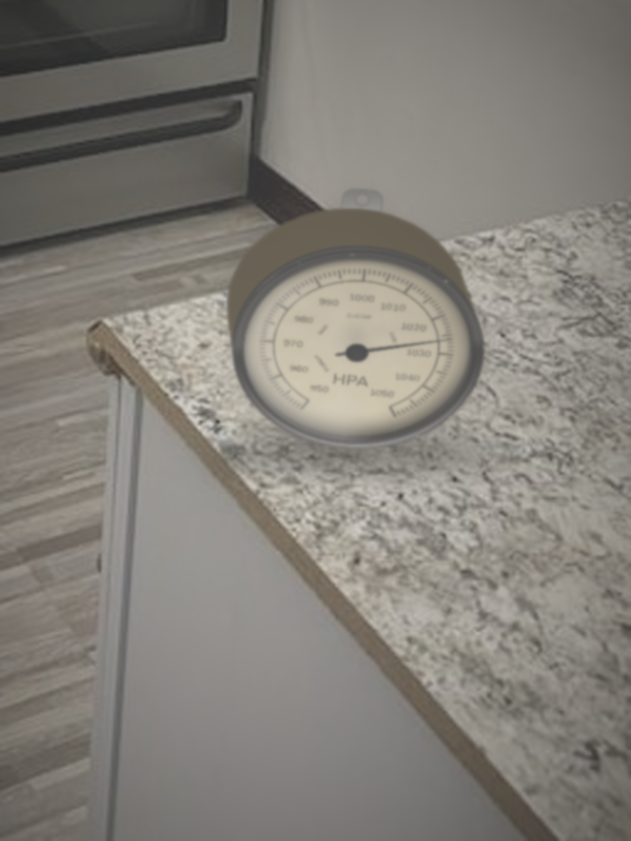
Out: 1025 (hPa)
